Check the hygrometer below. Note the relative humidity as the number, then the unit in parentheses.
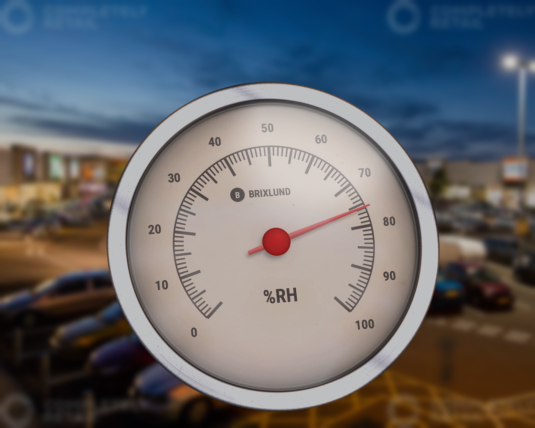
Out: 76 (%)
